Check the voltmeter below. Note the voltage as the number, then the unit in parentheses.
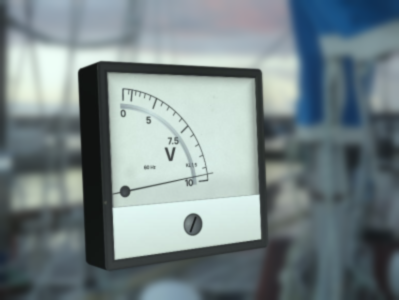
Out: 9.75 (V)
